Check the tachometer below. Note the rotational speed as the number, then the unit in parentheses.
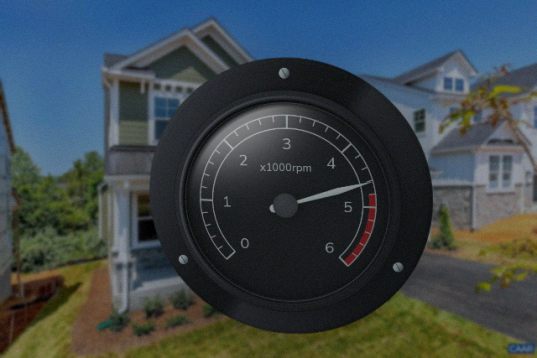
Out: 4600 (rpm)
